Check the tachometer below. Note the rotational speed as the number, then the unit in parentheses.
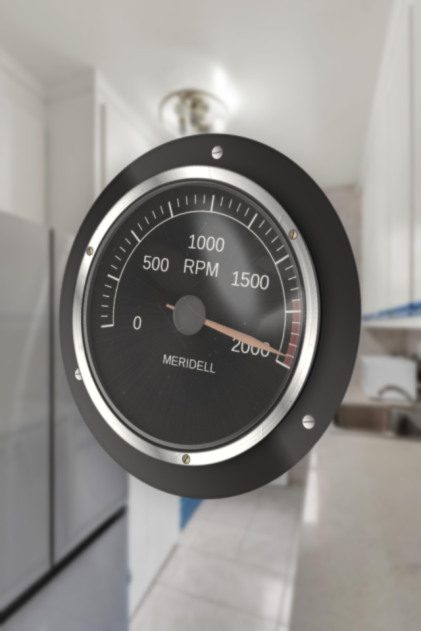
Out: 1950 (rpm)
